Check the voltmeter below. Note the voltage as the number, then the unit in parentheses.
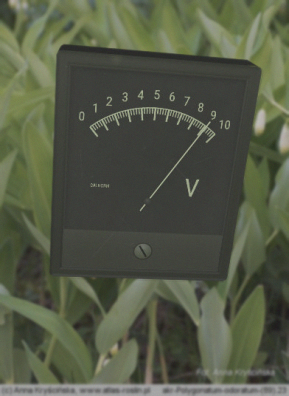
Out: 9 (V)
